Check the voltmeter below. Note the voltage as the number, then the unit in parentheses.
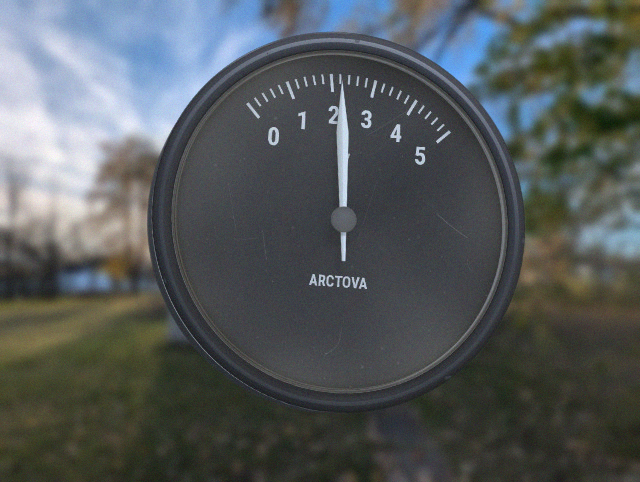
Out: 2.2 (V)
